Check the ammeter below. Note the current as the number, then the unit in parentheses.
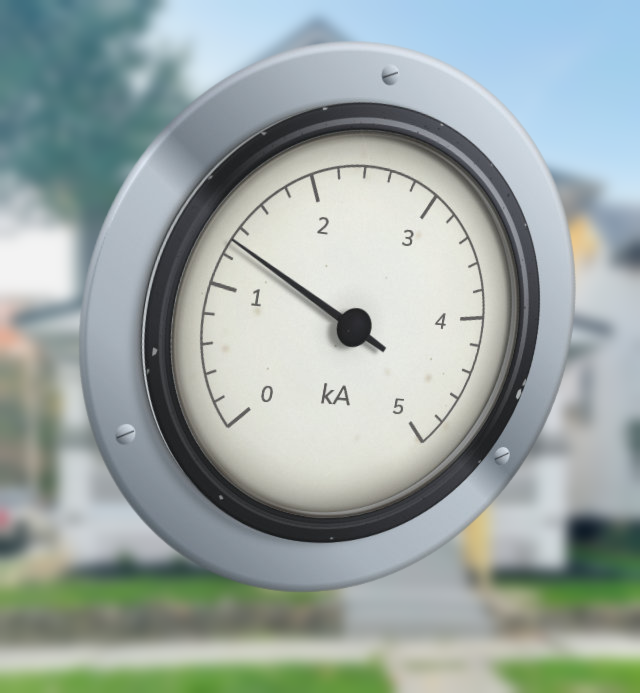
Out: 1.3 (kA)
